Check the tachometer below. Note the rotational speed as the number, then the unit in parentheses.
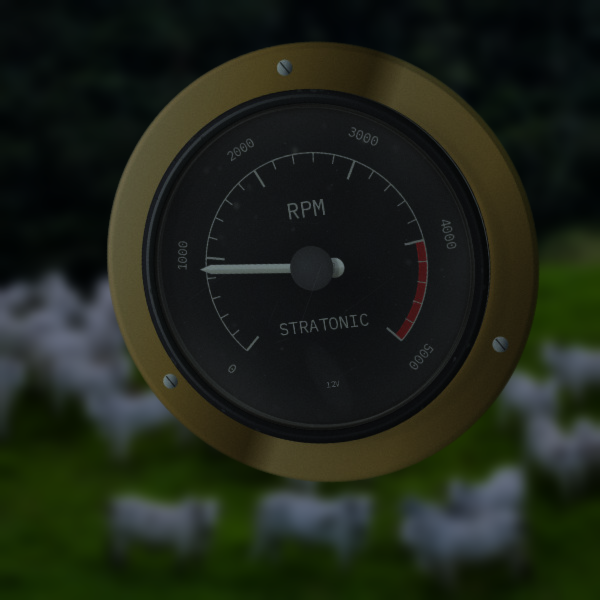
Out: 900 (rpm)
